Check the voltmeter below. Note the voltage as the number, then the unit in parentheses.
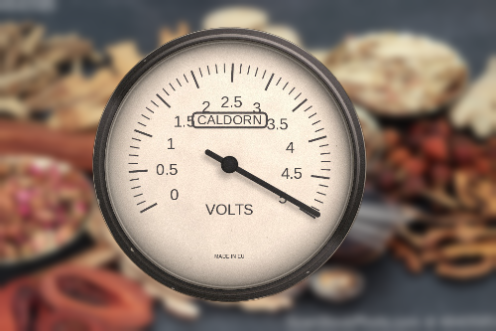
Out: 4.95 (V)
